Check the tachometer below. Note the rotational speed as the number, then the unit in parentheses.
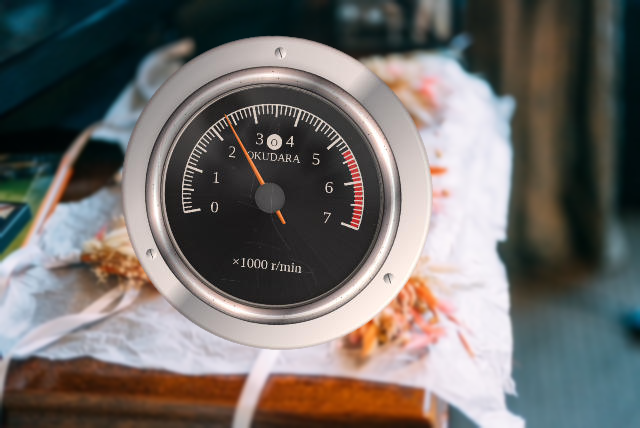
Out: 2400 (rpm)
